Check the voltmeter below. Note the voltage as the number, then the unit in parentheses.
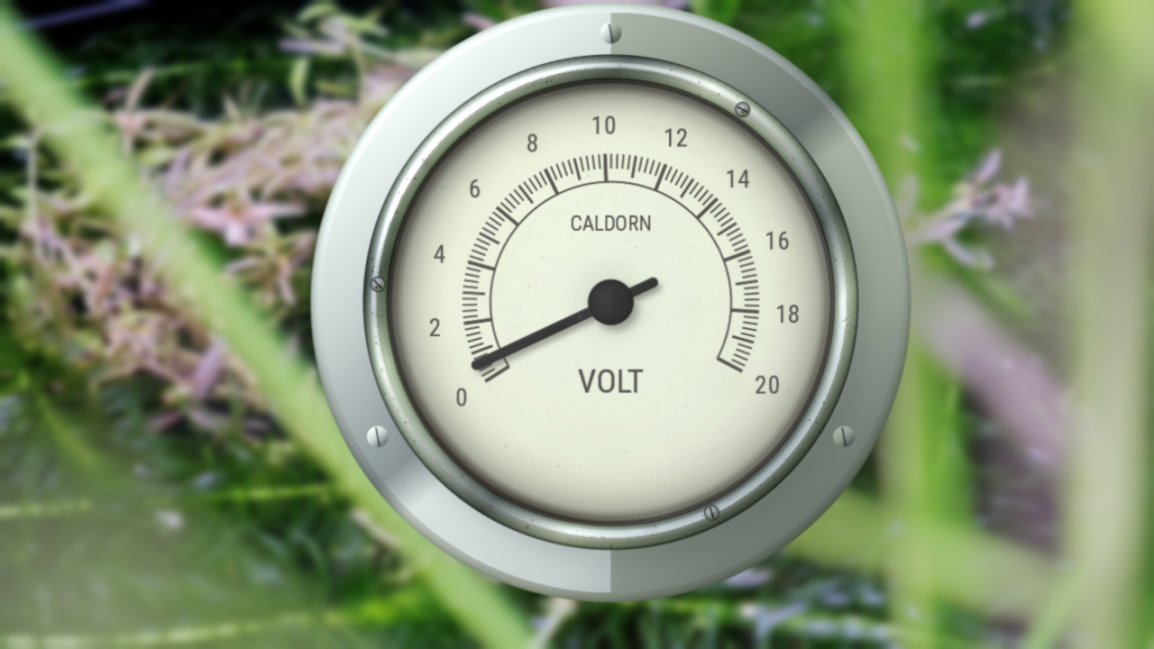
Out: 0.6 (V)
